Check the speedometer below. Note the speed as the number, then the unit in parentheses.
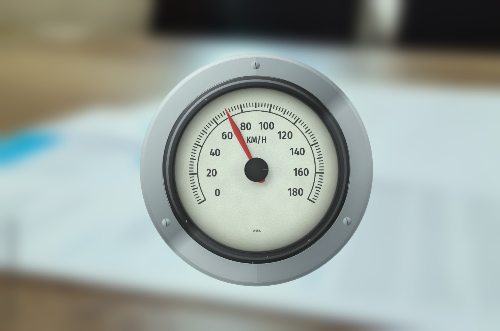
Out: 70 (km/h)
